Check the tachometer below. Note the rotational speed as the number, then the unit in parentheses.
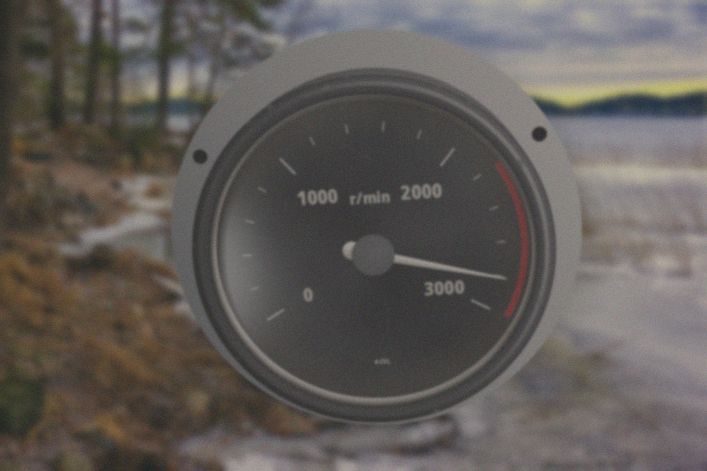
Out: 2800 (rpm)
